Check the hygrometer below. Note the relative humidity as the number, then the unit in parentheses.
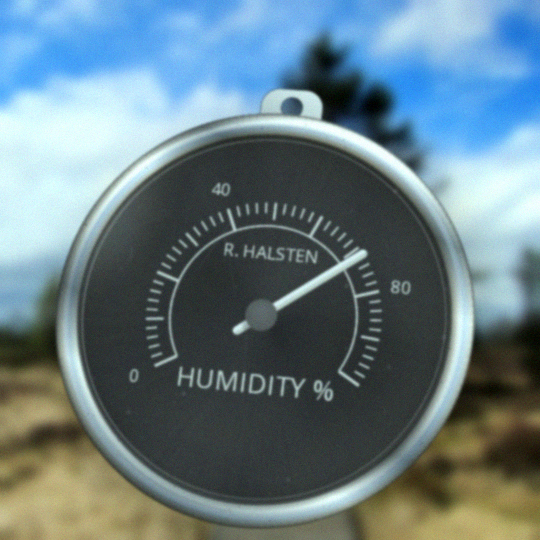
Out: 72 (%)
